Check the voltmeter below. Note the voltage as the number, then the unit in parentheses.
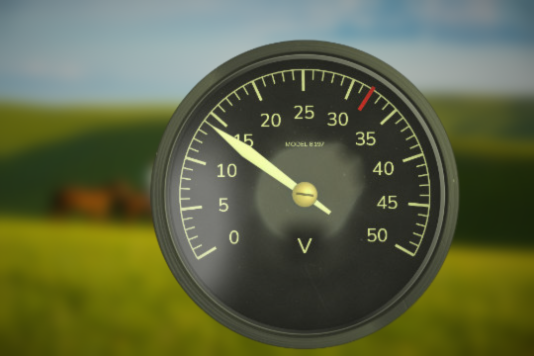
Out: 14 (V)
